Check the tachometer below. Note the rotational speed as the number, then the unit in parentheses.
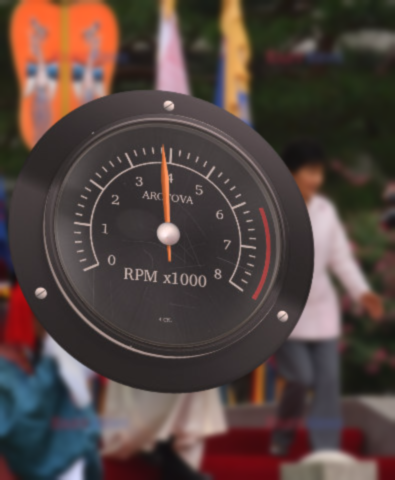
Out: 3800 (rpm)
